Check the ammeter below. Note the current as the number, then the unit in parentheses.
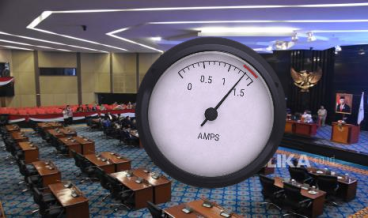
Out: 1.3 (A)
